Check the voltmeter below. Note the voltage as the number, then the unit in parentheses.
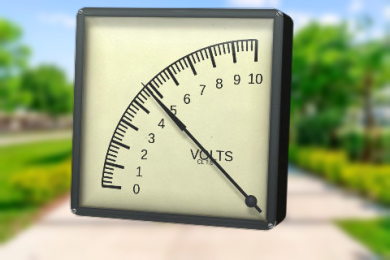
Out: 4.8 (V)
